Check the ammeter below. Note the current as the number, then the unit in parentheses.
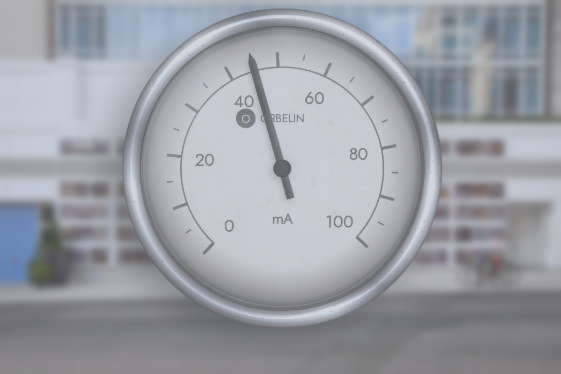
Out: 45 (mA)
